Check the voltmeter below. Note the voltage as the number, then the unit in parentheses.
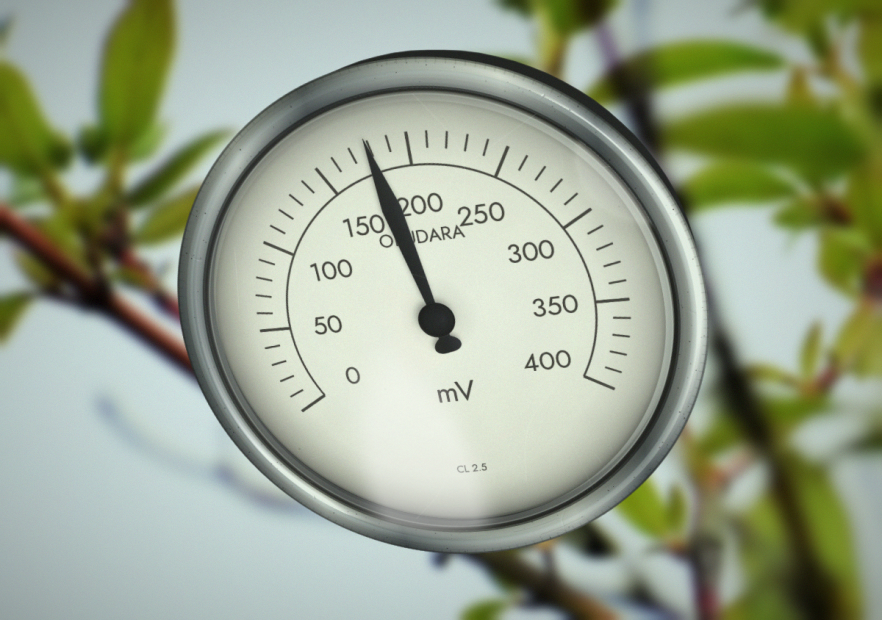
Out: 180 (mV)
